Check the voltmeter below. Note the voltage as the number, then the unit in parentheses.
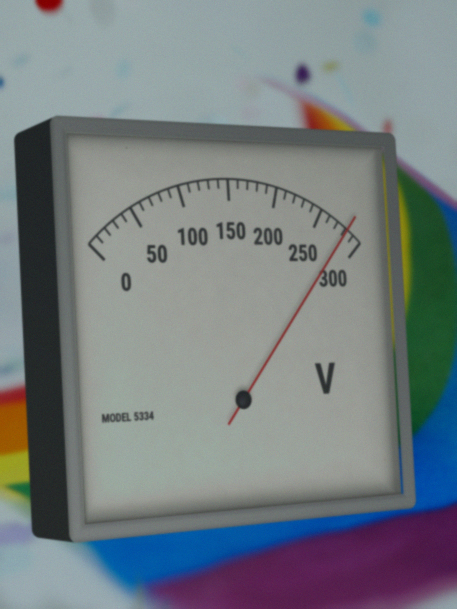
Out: 280 (V)
